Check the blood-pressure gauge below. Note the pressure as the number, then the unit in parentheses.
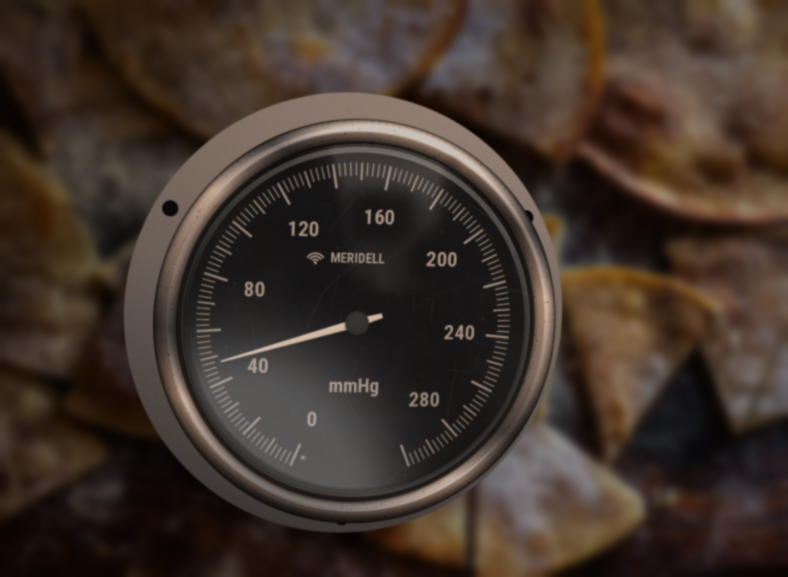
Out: 48 (mmHg)
